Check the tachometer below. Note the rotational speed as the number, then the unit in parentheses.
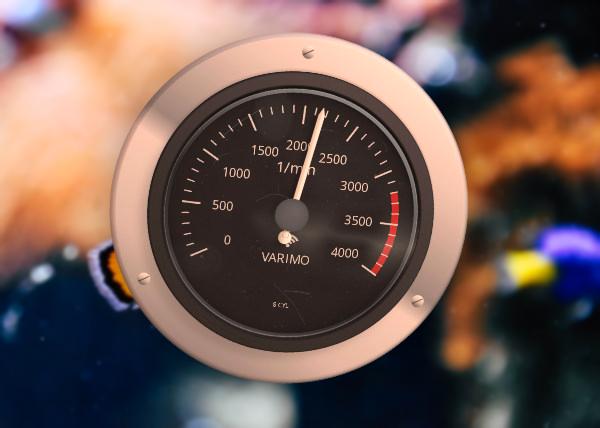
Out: 2150 (rpm)
